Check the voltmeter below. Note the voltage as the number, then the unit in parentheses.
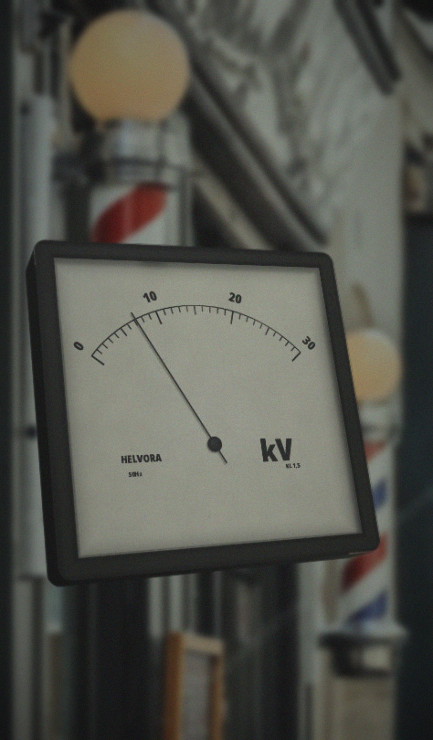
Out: 7 (kV)
